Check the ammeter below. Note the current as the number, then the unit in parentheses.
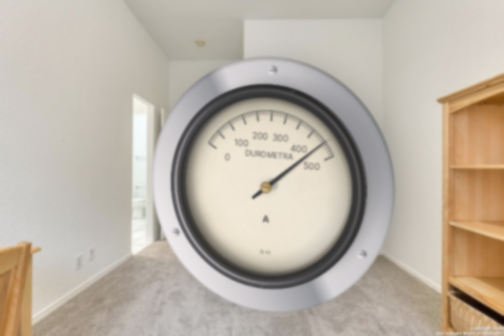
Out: 450 (A)
